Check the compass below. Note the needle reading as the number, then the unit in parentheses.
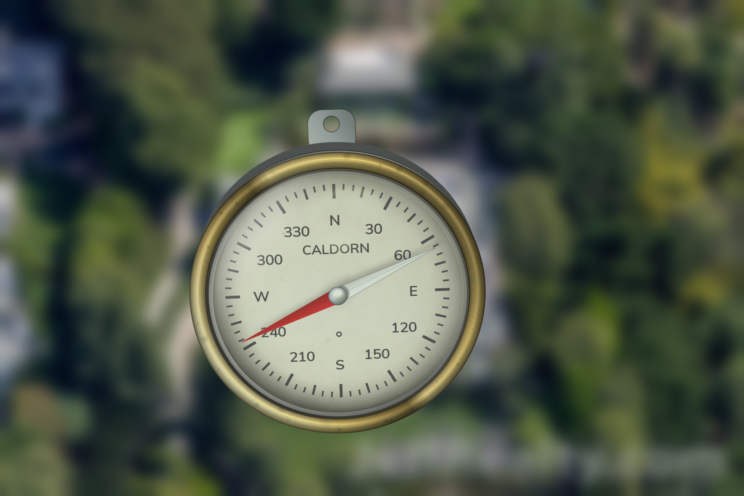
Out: 245 (°)
